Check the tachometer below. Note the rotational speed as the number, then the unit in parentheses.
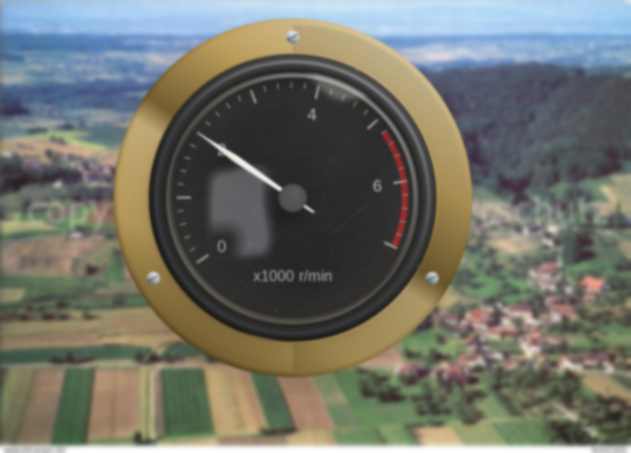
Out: 2000 (rpm)
